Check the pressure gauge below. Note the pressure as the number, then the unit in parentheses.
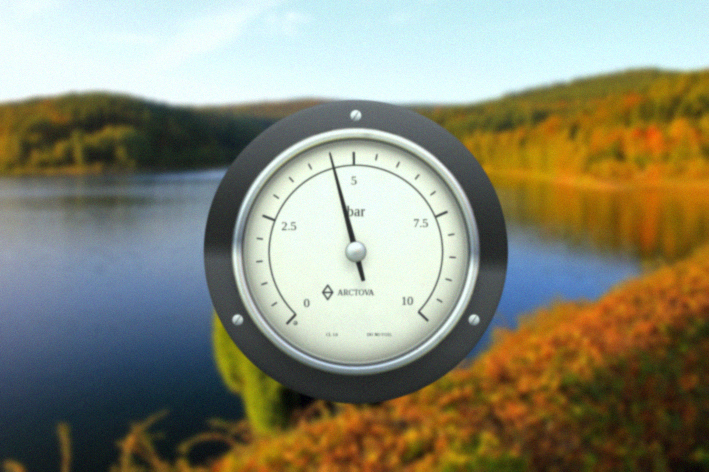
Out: 4.5 (bar)
